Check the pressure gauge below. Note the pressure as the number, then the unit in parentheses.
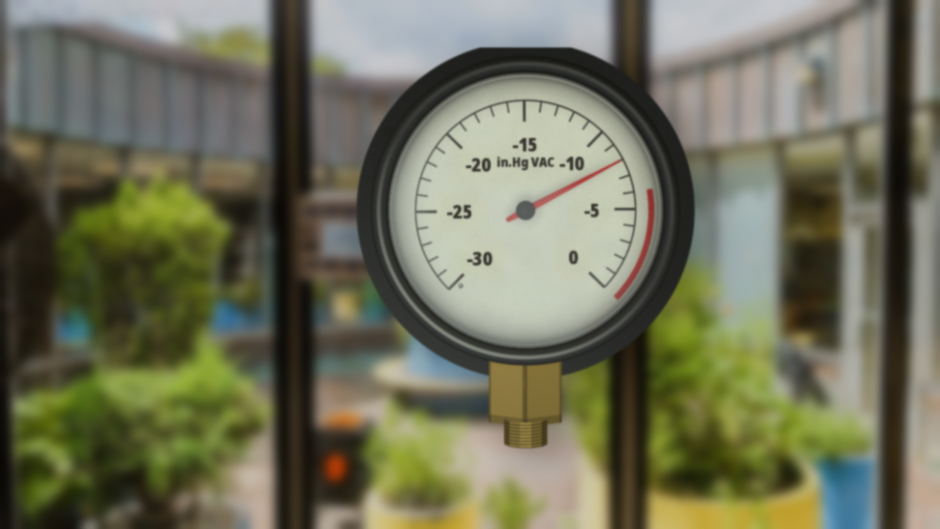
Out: -8 (inHg)
